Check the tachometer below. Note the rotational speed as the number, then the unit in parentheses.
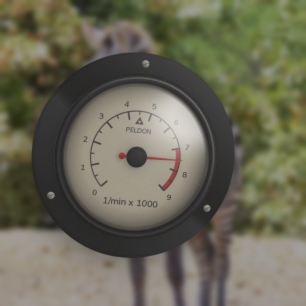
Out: 7500 (rpm)
